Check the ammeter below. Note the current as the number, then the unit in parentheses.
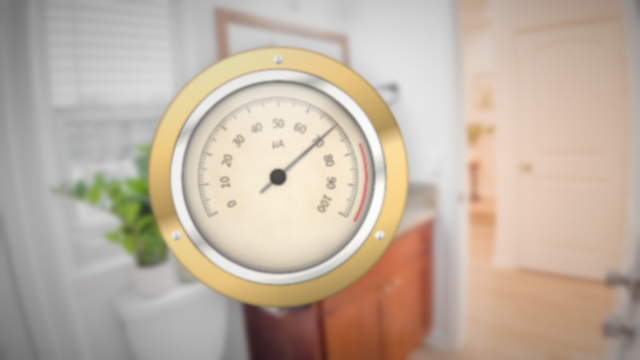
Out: 70 (µA)
